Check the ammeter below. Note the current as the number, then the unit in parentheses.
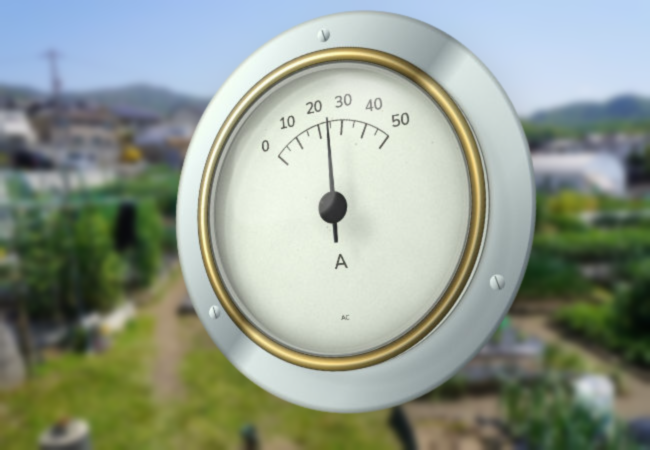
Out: 25 (A)
